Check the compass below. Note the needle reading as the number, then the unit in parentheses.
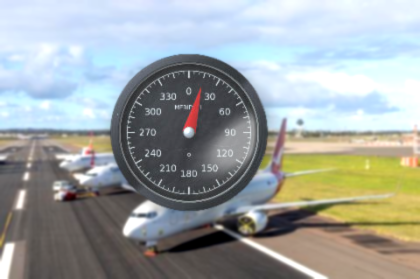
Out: 15 (°)
